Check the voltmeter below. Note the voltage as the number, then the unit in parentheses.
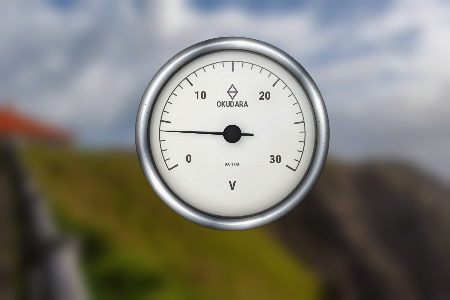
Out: 4 (V)
